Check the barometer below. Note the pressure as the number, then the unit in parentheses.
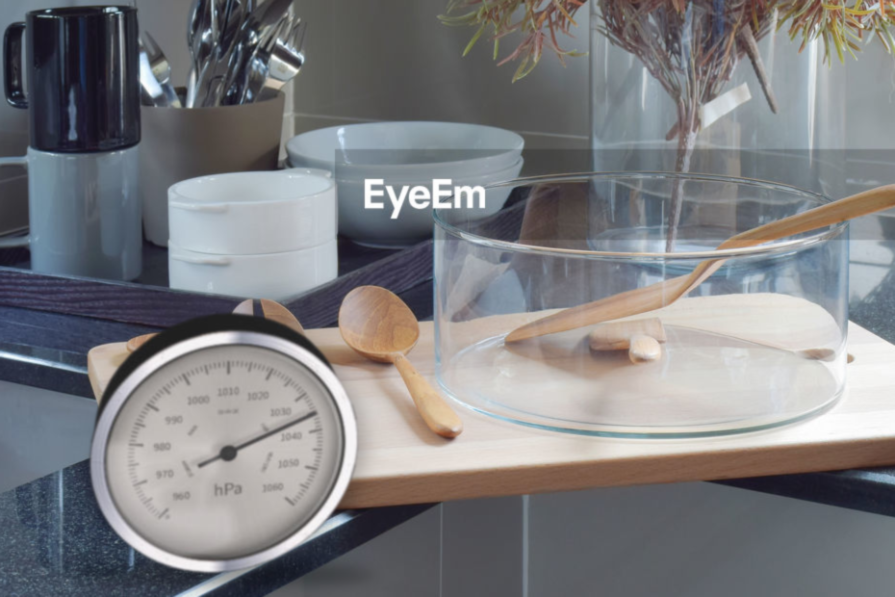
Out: 1035 (hPa)
